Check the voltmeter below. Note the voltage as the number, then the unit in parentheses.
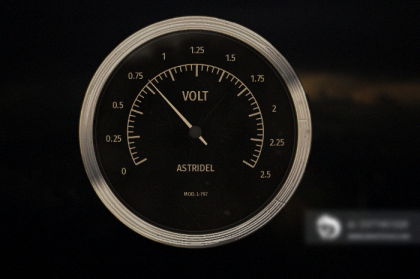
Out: 0.8 (V)
